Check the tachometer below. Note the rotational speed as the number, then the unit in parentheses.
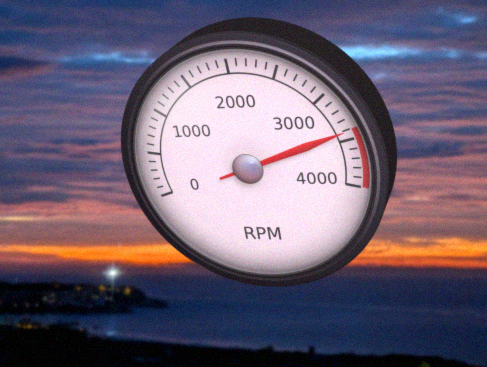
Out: 3400 (rpm)
